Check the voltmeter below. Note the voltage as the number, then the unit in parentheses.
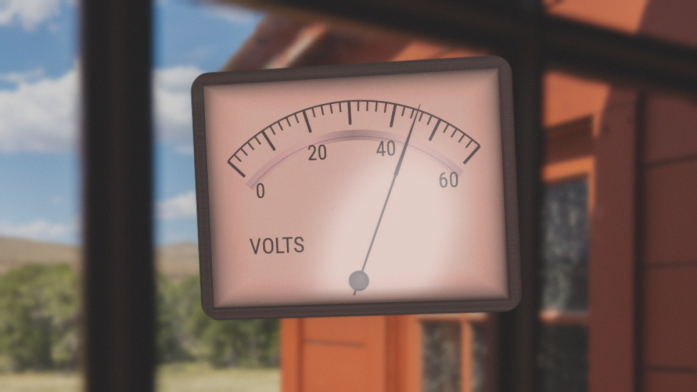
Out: 45 (V)
